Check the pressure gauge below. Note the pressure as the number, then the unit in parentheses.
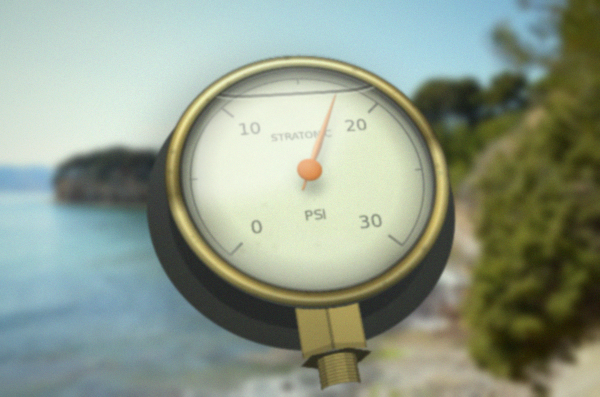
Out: 17.5 (psi)
